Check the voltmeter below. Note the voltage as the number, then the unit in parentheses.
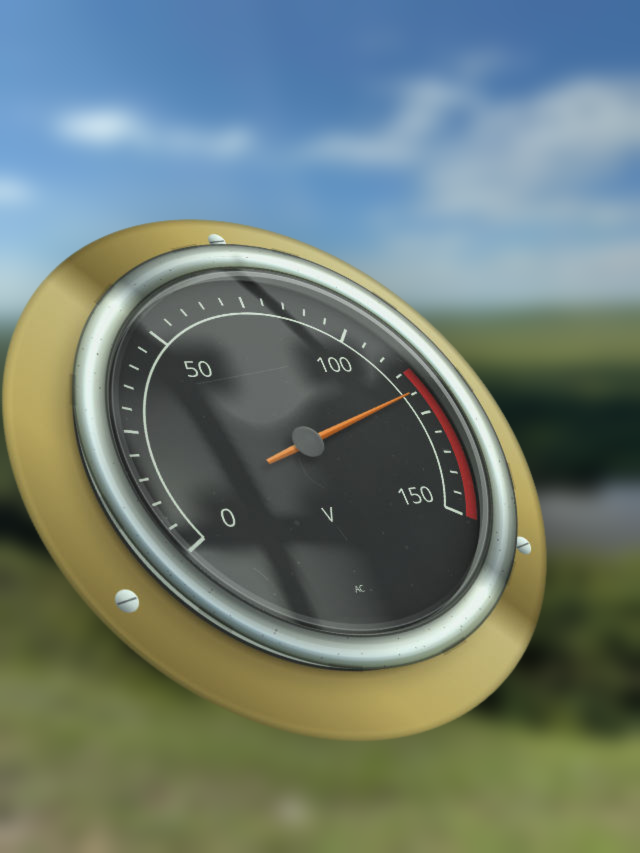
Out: 120 (V)
